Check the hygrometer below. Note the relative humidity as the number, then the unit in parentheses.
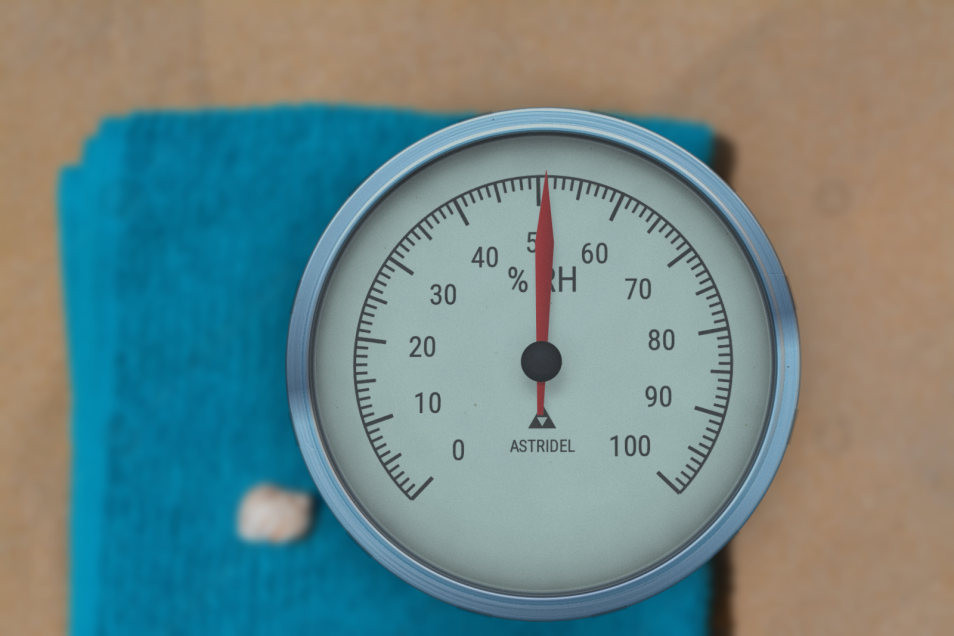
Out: 51 (%)
